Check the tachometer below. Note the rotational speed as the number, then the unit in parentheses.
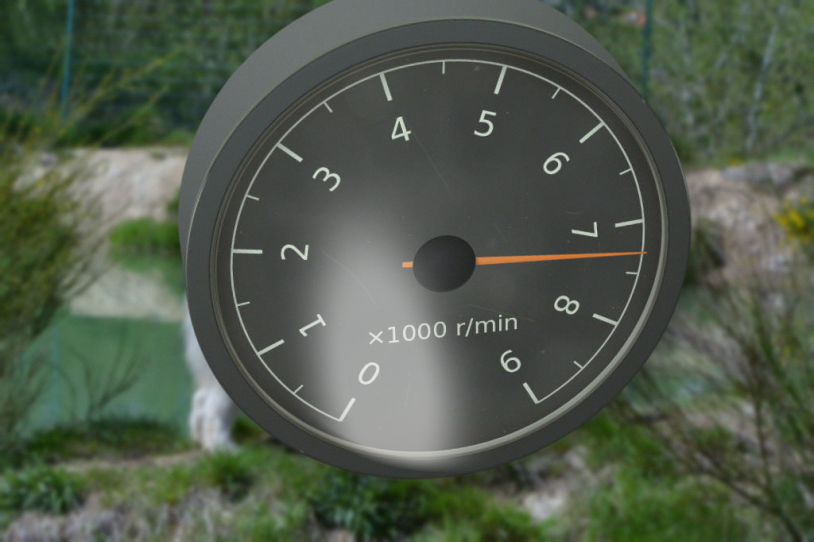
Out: 7250 (rpm)
